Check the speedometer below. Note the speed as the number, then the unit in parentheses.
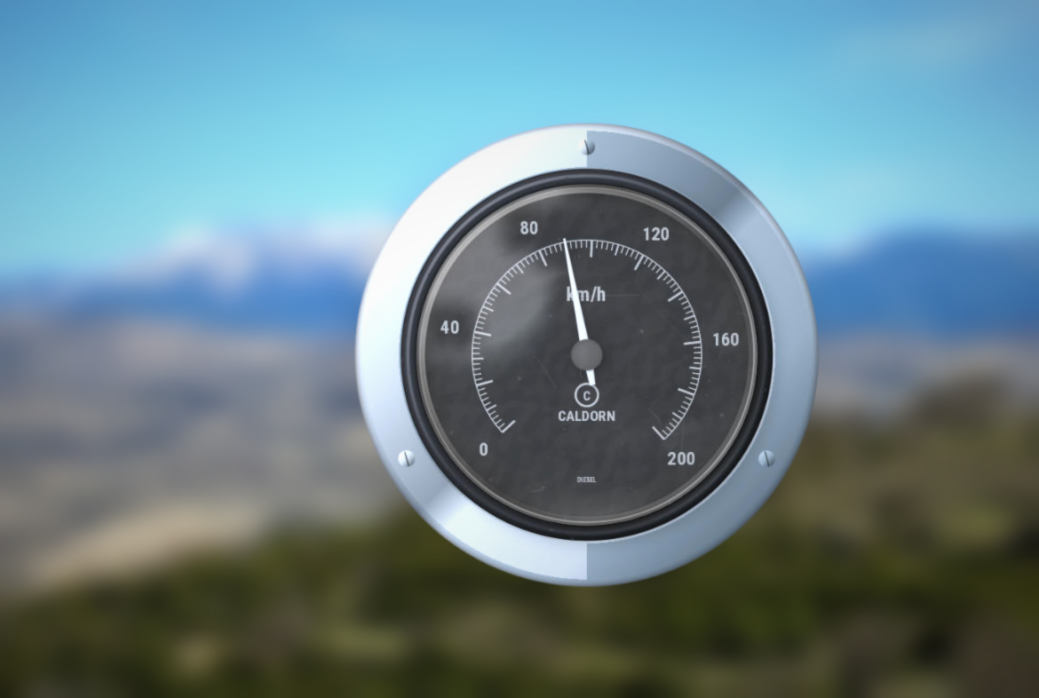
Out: 90 (km/h)
